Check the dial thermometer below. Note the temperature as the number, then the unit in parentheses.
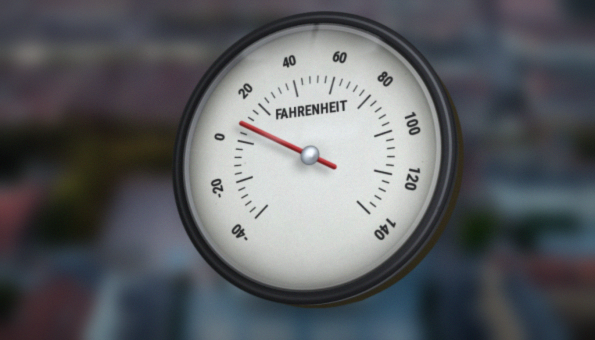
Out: 8 (°F)
